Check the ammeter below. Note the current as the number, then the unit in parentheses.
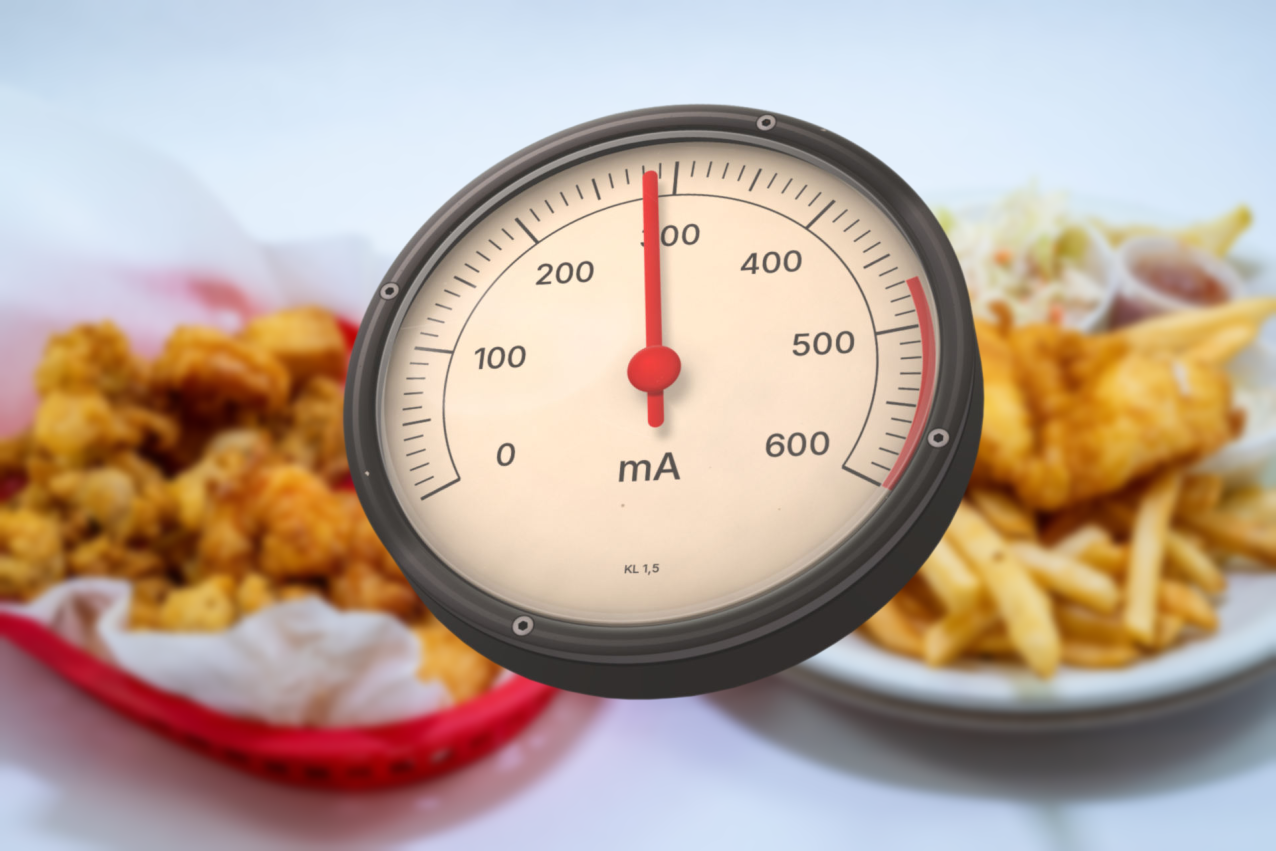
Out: 285 (mA)
